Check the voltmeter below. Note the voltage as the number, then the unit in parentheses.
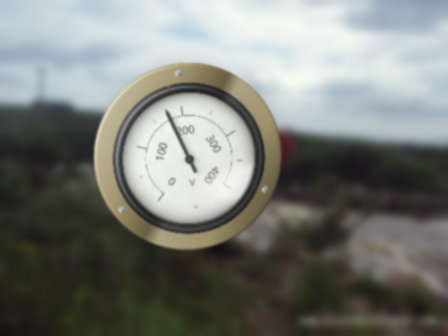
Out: 175 (V)
